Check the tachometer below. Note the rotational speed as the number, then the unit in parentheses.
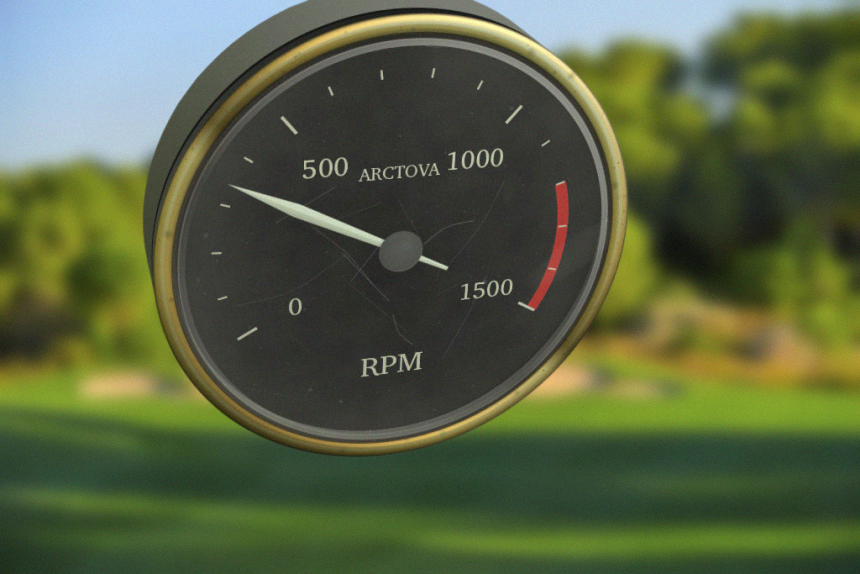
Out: 350 (rpm)
